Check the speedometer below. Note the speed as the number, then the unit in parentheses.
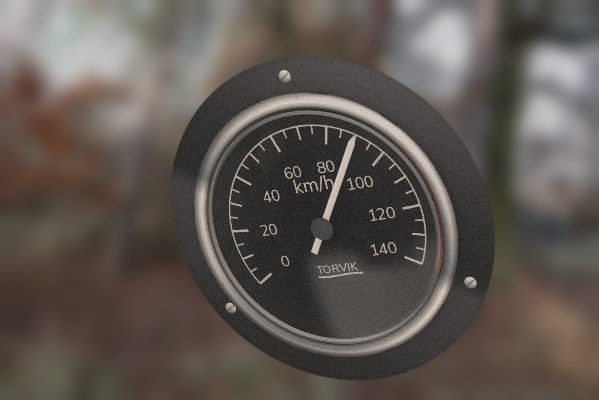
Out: 90 (km/h)
